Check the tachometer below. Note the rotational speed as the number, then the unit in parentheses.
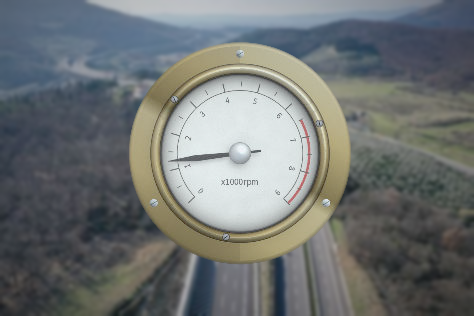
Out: 1250 (rpm)
